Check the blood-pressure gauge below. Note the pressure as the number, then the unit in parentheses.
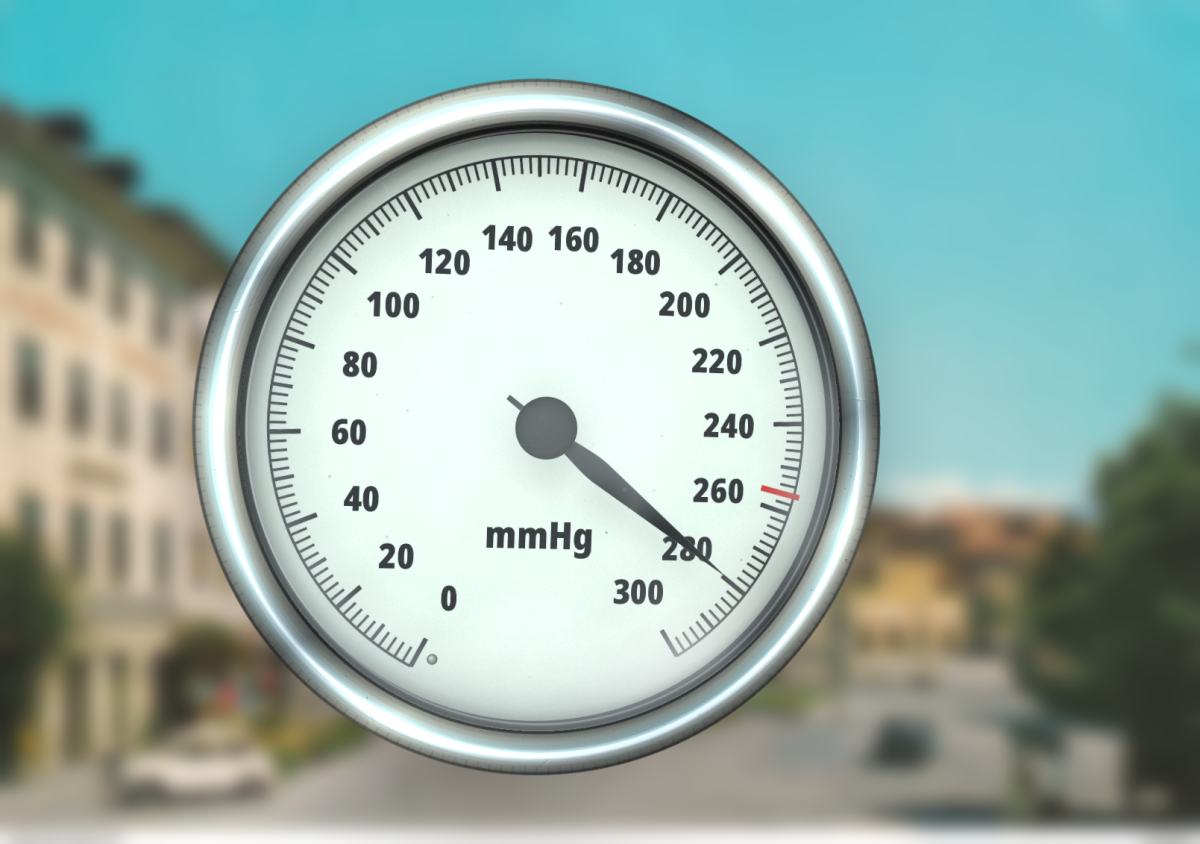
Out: 280 (mmHg)
